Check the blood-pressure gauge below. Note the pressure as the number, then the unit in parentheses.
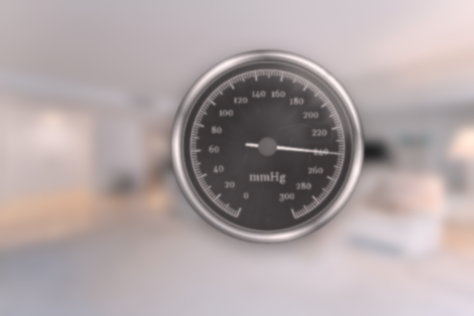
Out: 240 (mmHg)
